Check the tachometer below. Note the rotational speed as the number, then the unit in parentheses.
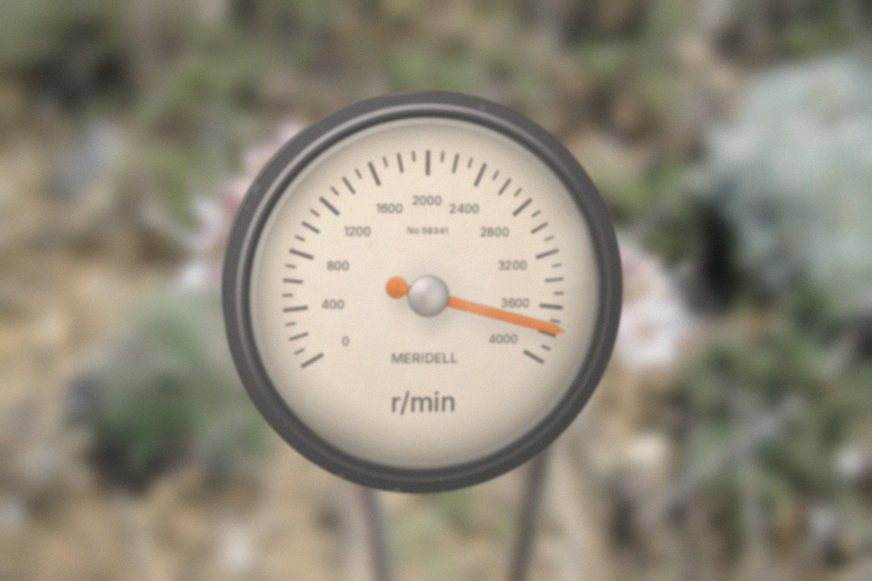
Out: 3750 (rpm)
